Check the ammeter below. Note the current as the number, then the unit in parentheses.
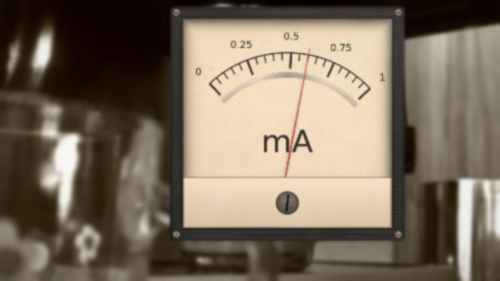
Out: 0.6 (mA)
